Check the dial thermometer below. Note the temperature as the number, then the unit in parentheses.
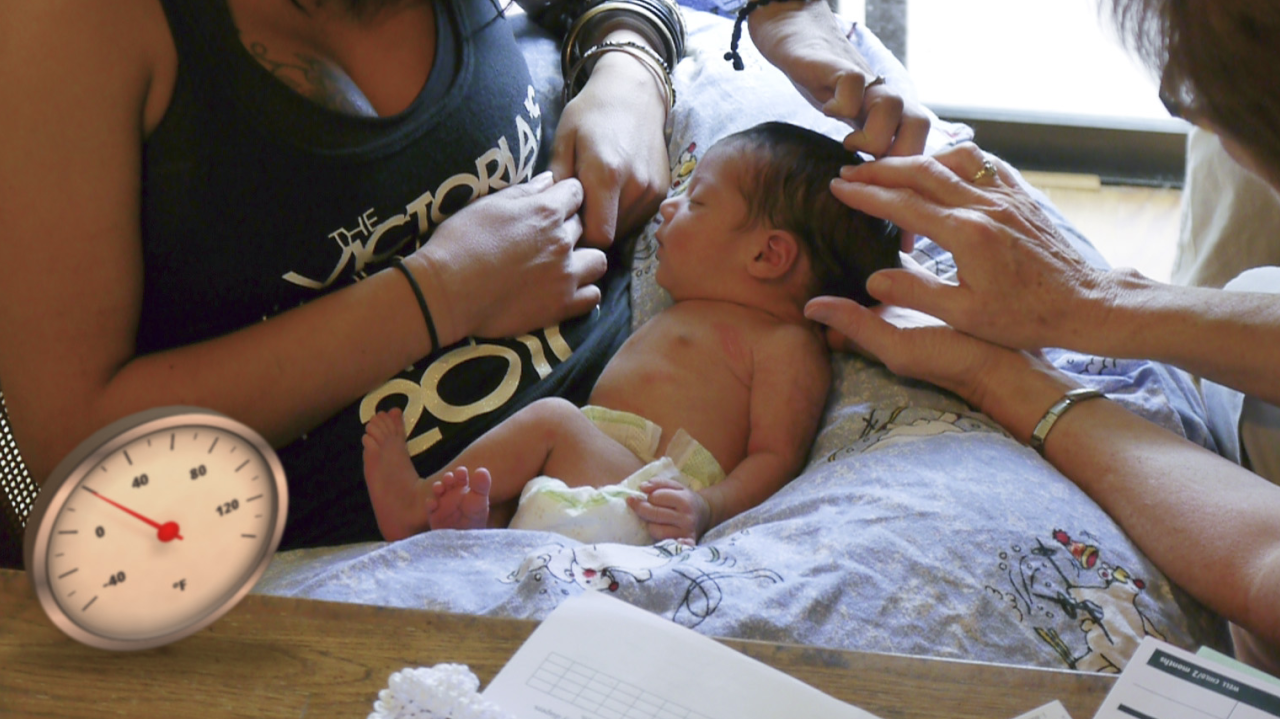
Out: 20 (°F)
